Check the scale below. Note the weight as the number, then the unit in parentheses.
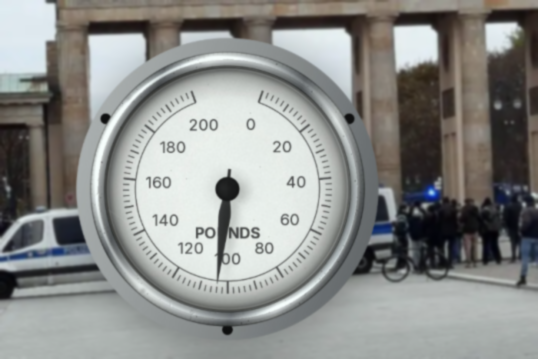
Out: 104 (lb)
